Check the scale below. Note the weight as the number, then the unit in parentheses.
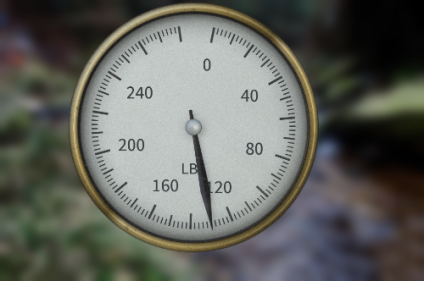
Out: 130 (lb)
